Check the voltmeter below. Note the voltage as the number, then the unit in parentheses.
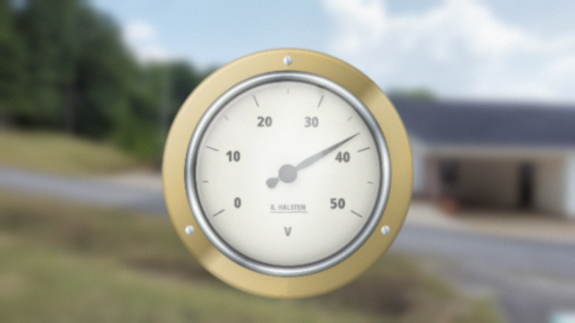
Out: 37.5 (V)
